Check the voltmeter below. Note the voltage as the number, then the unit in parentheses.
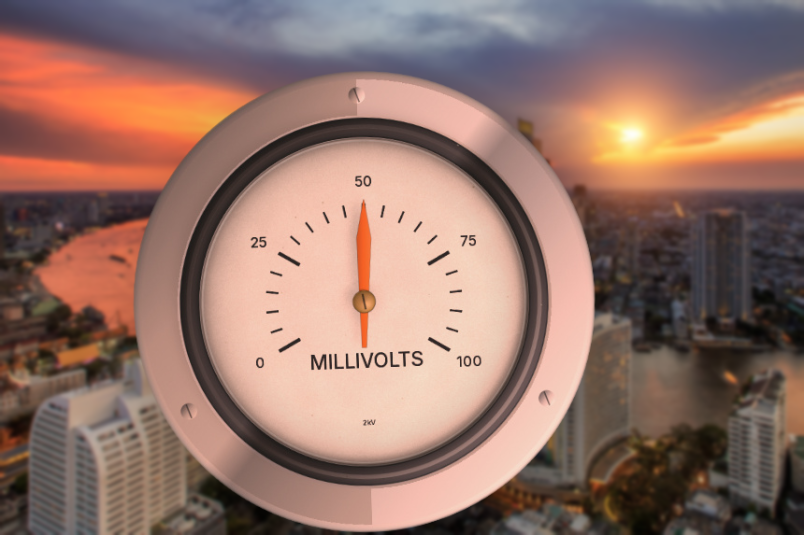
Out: 50 (mV)
